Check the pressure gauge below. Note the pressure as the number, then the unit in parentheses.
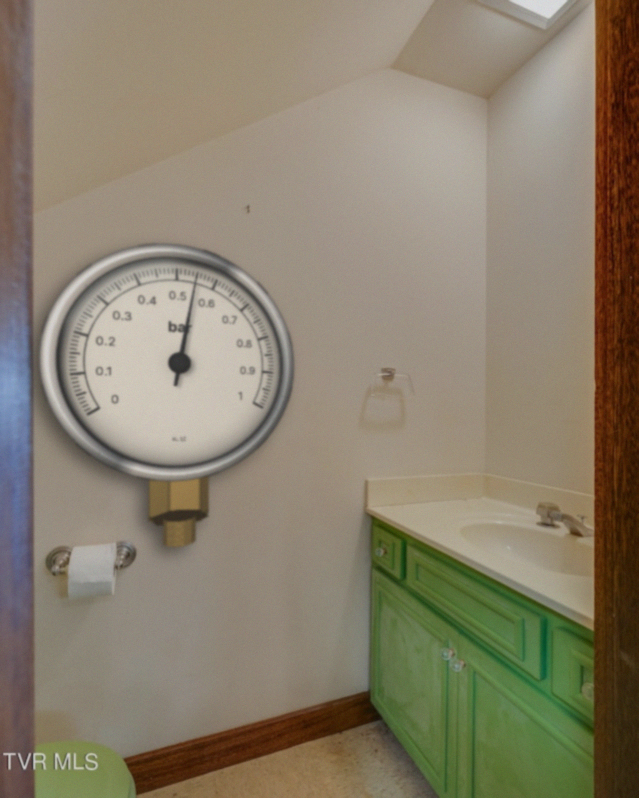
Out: 0.55 (bar)
